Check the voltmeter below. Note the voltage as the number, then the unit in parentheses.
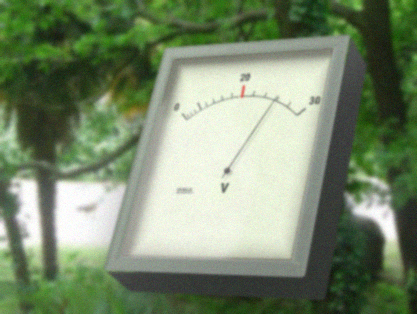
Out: 26 (V)
